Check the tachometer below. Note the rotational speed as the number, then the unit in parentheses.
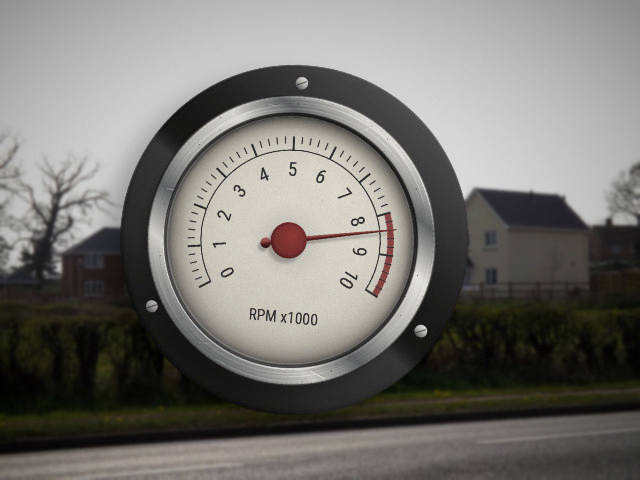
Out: 8400 (rpm)
